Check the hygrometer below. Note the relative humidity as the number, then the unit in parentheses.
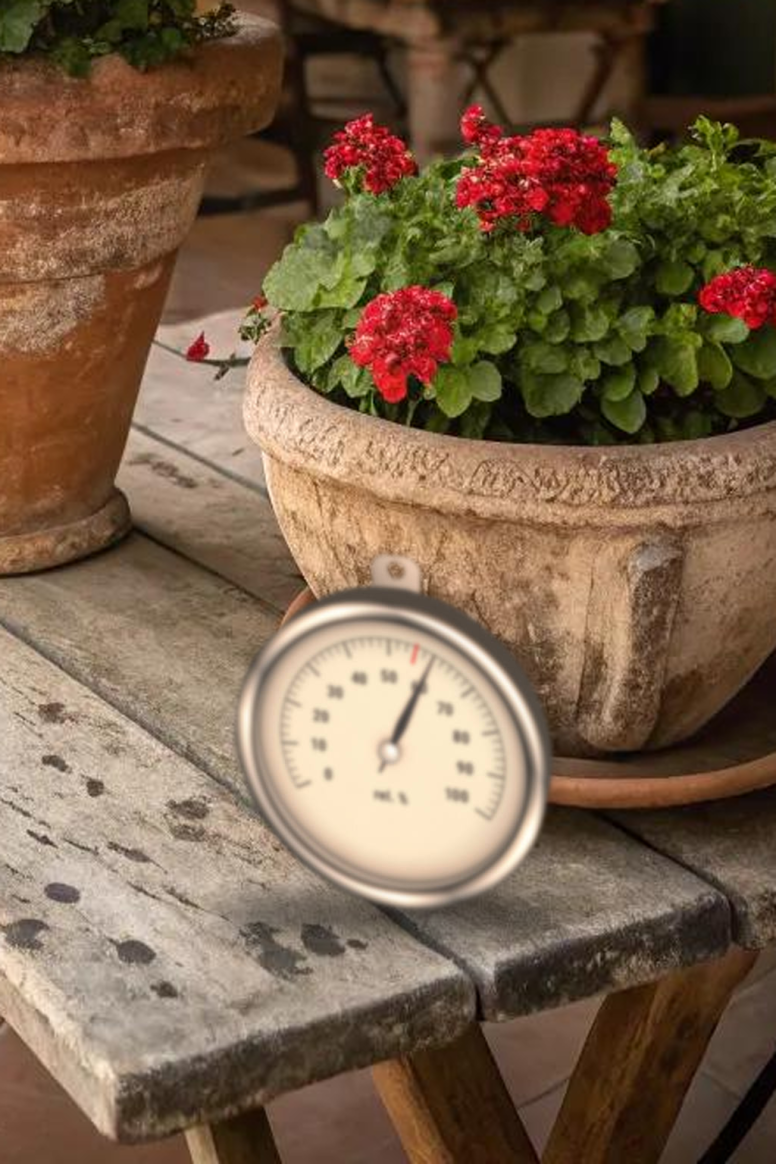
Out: 60 (%)
